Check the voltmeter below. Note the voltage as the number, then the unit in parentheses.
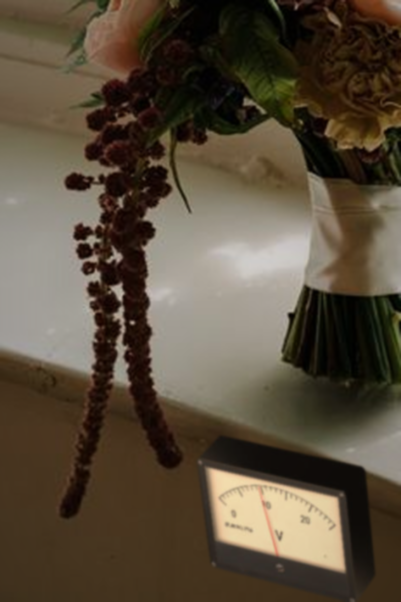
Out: 10 (V)
